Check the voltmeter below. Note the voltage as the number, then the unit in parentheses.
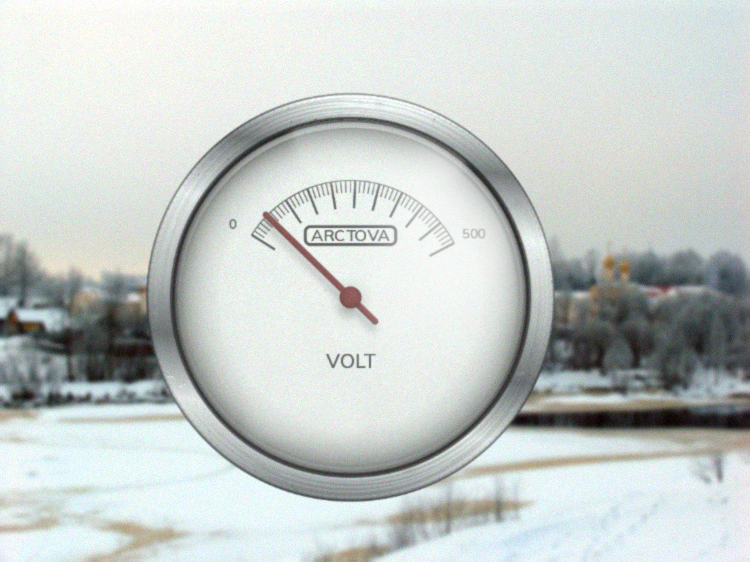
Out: 50 (V)
